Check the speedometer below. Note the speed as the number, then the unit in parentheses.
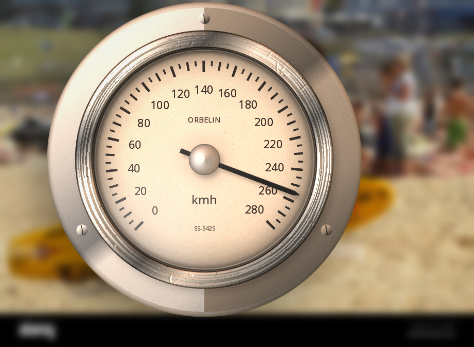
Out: 255 (km/h)
